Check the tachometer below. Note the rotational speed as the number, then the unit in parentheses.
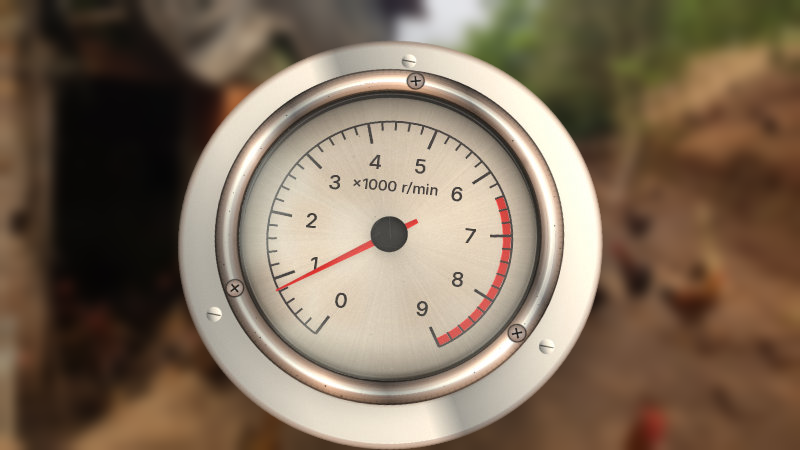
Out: 800 (rpm)
